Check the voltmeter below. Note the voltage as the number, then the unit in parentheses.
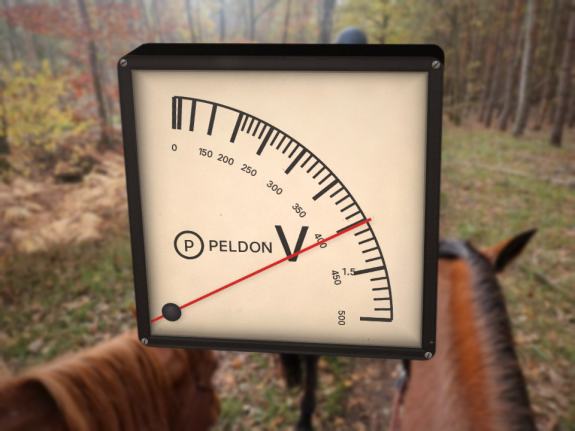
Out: 400 (V)
